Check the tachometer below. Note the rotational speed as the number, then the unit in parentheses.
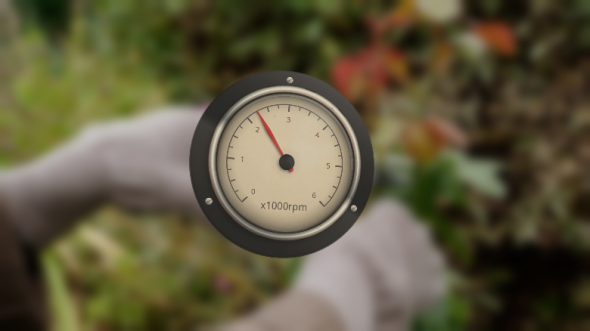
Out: 2250 (rpm)
